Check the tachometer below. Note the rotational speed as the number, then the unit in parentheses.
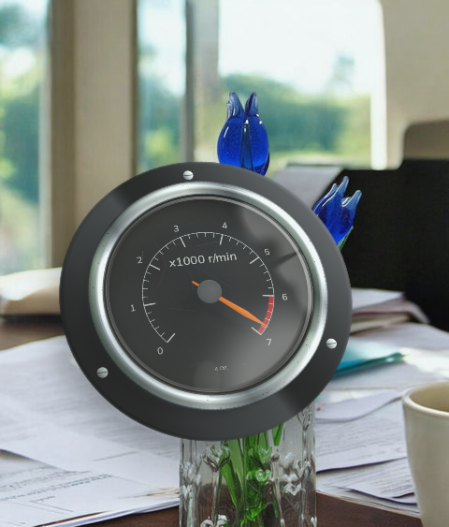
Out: 6800 (rpm)
